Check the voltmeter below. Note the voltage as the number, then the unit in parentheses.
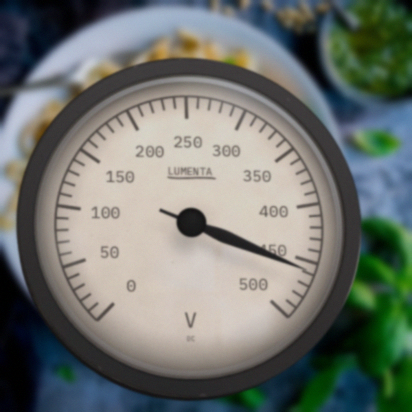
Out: 460 (V)
